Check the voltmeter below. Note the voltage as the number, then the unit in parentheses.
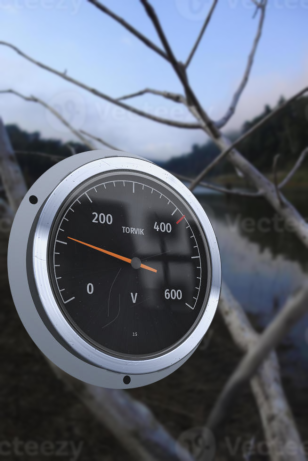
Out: 110 (V)
